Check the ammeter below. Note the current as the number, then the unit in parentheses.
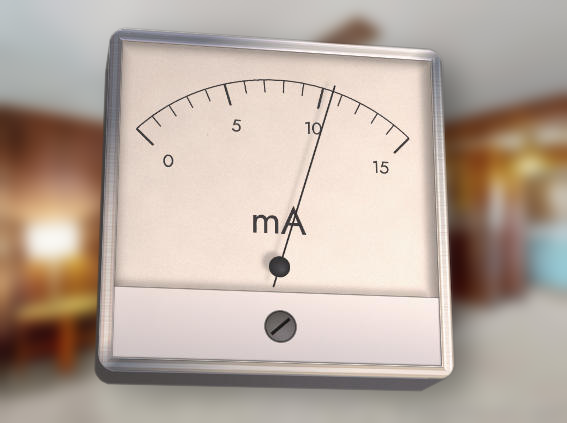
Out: 10.5 (mA)
